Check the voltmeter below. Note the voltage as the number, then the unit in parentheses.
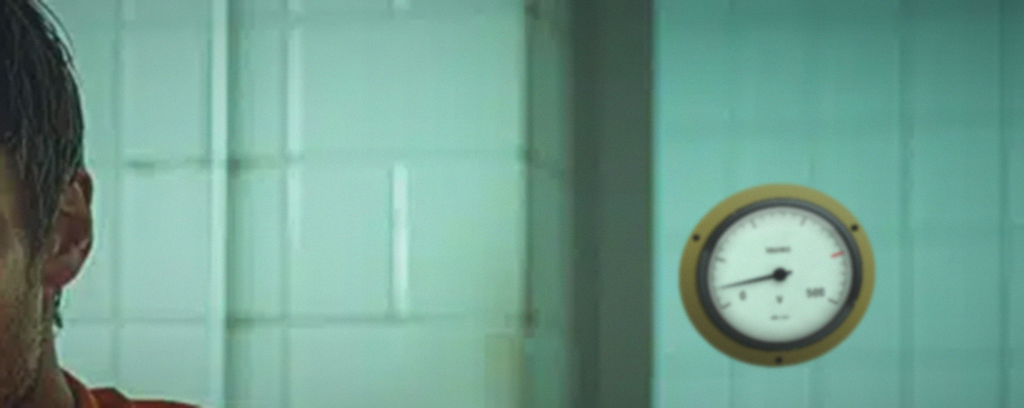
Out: 40 (V)
